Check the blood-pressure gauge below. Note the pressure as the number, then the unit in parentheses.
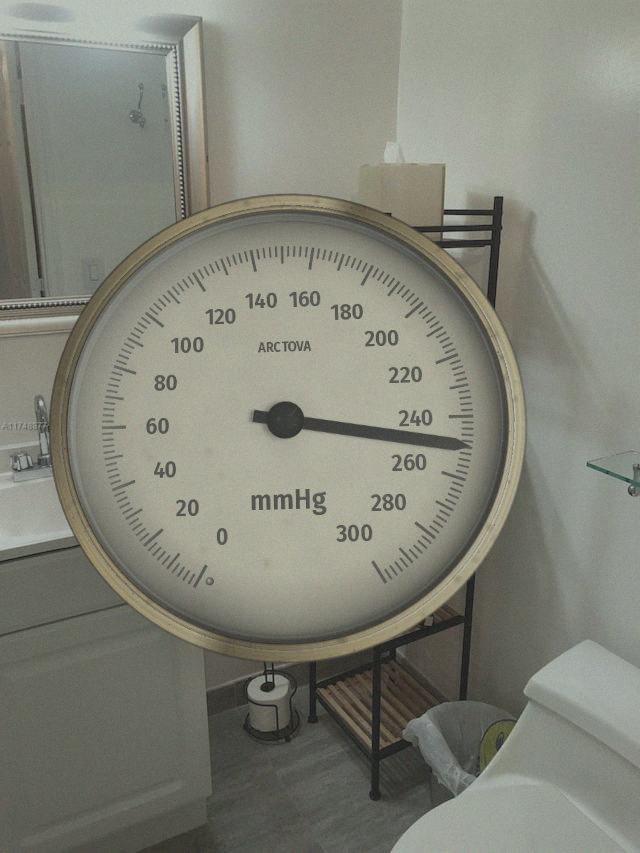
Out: 250 (mmHg)
